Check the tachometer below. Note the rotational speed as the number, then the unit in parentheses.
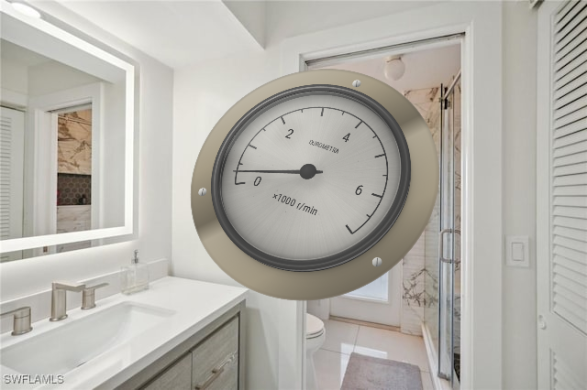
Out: 250 (rpm)
